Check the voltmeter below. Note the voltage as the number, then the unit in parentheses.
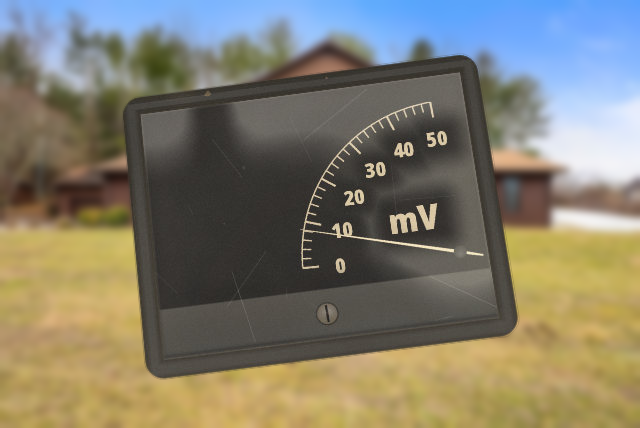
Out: 8 (mV)
